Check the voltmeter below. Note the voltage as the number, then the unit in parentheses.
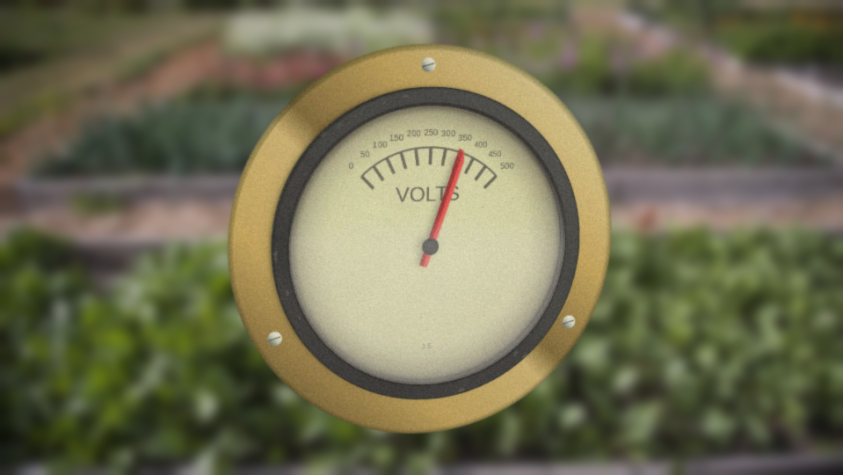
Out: 350 (V)
